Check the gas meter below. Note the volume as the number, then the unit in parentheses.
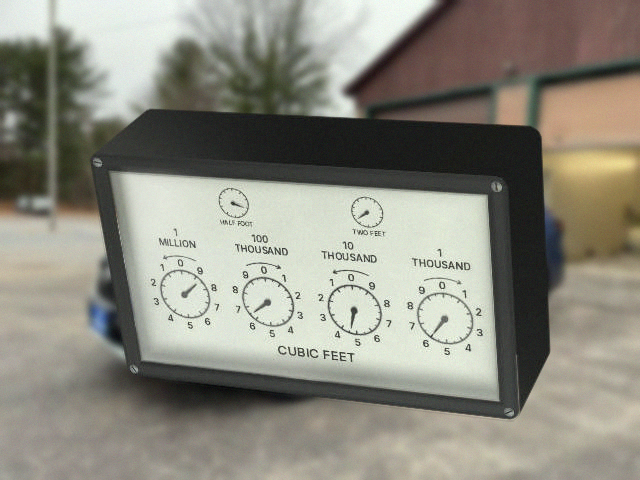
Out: 864600 (ft³)
